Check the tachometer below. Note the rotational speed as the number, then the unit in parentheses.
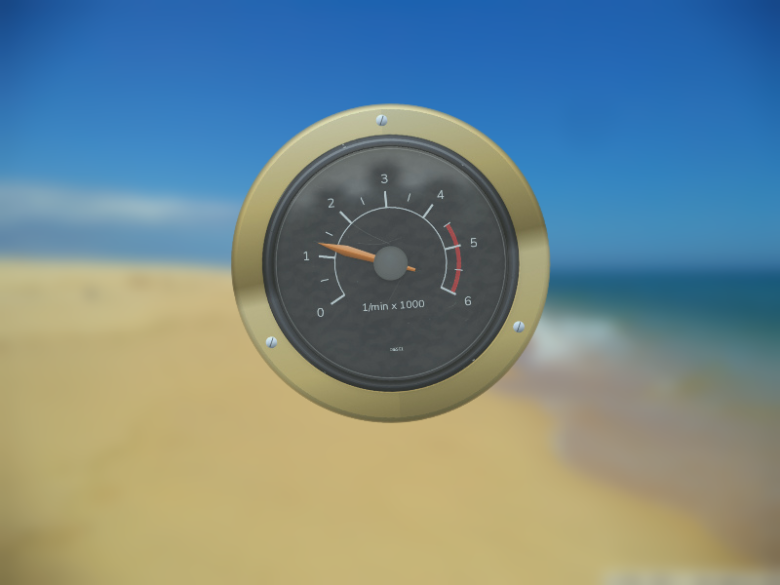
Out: 1250 (rpm)
